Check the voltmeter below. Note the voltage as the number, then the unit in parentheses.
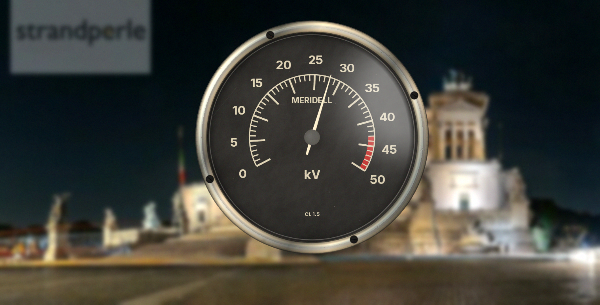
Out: 28 (kV)
